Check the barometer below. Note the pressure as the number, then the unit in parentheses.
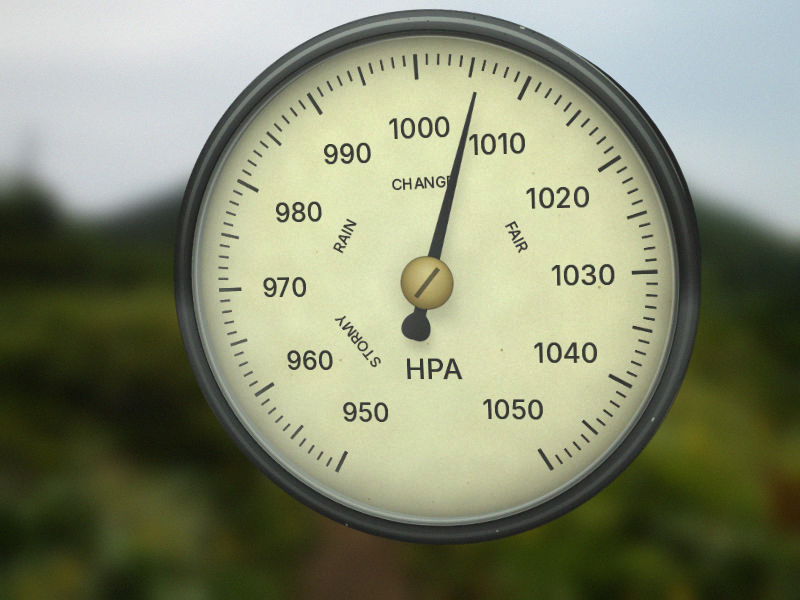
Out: 1006 (hPa)
